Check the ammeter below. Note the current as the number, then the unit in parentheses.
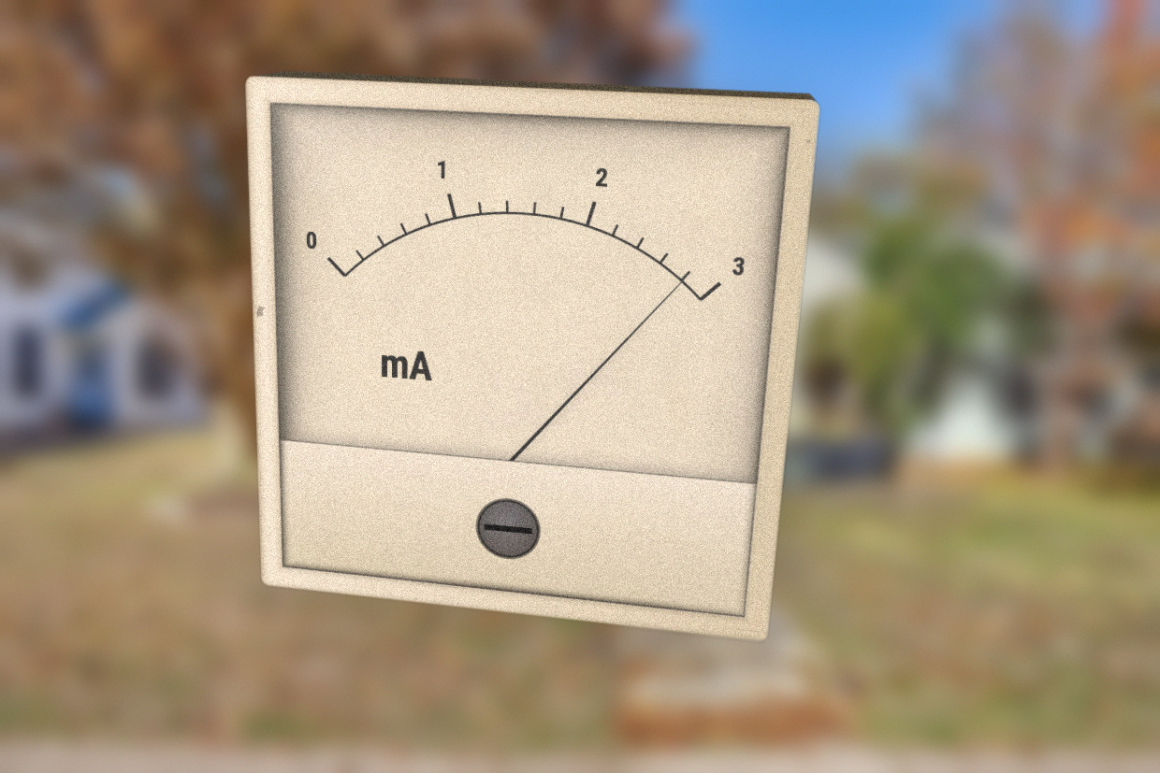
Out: 2.8 (mA)
